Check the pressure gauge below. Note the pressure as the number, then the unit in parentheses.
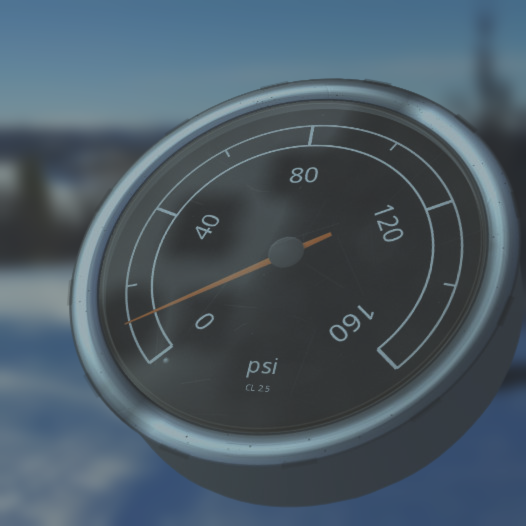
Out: 10 (psi)
